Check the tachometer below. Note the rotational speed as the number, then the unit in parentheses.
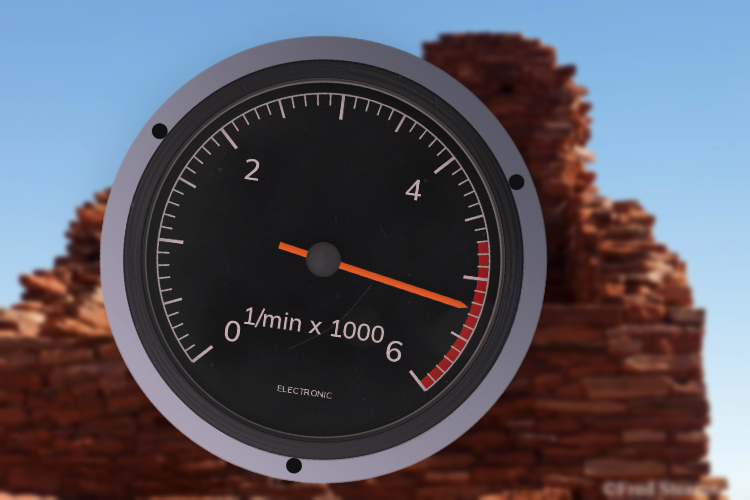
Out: 5250 (rpm)
